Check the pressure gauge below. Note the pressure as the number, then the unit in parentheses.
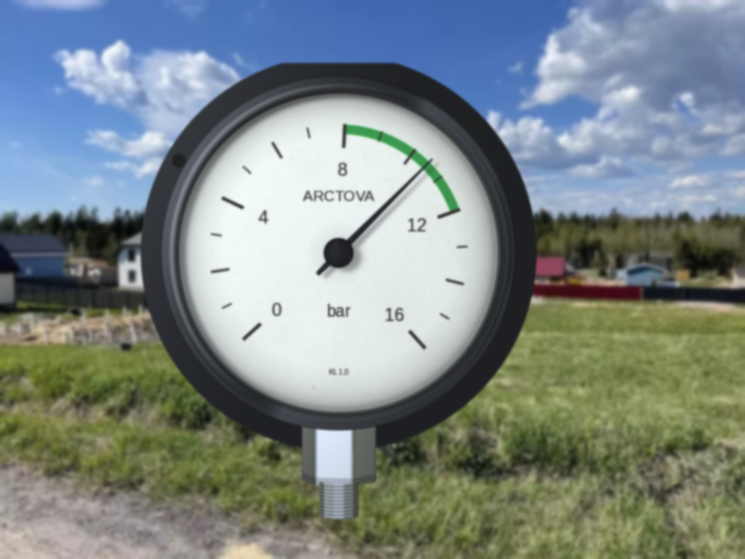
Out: 10.5 (bar)
